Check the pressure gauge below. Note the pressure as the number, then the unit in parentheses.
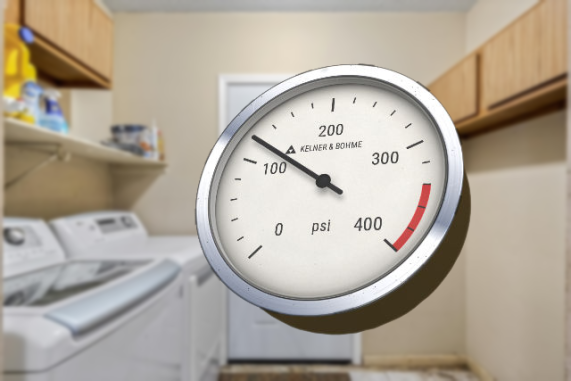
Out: 120 (psi)
